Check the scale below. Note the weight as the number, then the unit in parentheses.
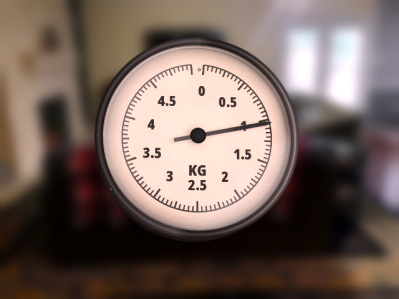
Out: 1.05 (kg)
